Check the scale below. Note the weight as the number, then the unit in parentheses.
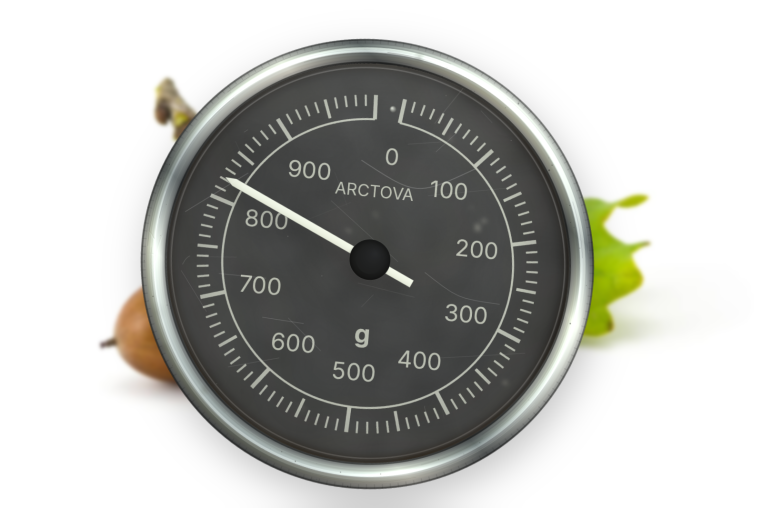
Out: 820 (g)
